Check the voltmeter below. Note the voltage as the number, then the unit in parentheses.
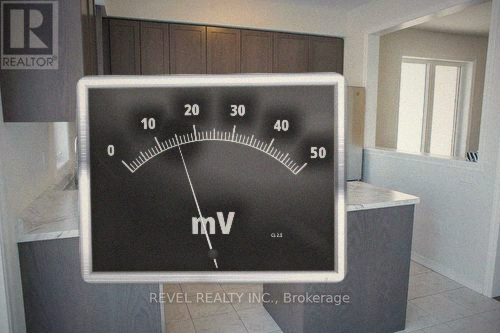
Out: 15 (mV)
